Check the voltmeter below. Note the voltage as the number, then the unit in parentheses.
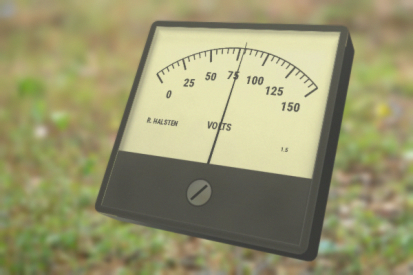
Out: 80 (V)
